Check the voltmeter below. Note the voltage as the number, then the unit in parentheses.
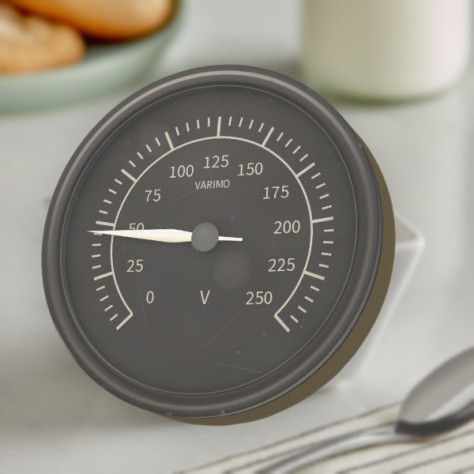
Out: 45 (V)
